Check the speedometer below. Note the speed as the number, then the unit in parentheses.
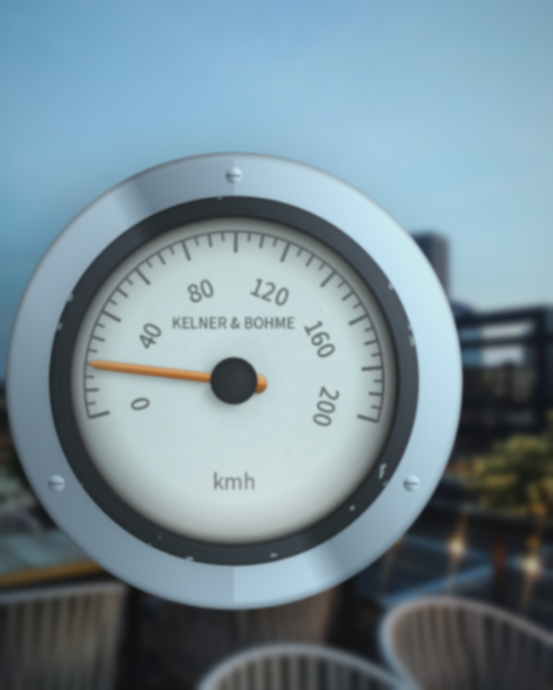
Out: 20 (km/h)
